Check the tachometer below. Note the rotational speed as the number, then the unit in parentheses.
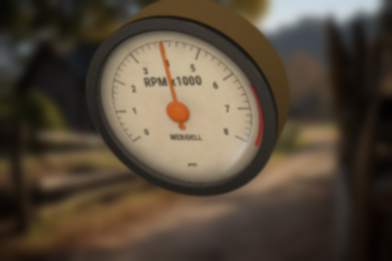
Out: 4000 (rpm)
